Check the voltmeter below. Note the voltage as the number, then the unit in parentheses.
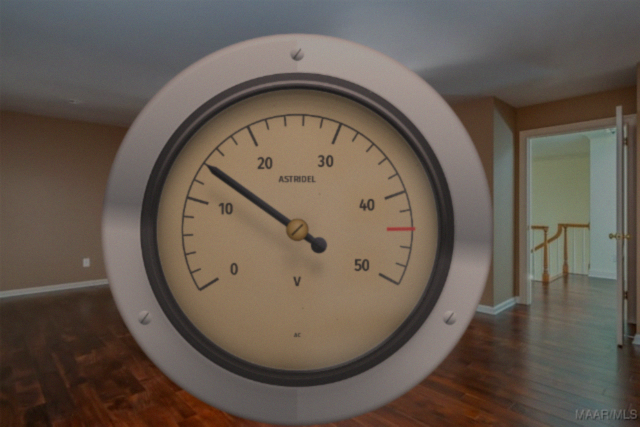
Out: 14 (V)
